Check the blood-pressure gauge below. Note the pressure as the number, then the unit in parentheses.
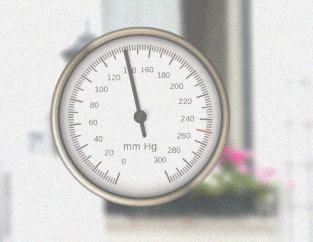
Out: 140 (mmHg)
